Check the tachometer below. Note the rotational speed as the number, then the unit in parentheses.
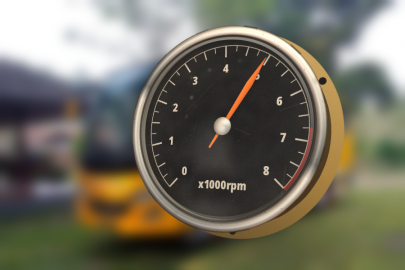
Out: 5000 (rpm)
